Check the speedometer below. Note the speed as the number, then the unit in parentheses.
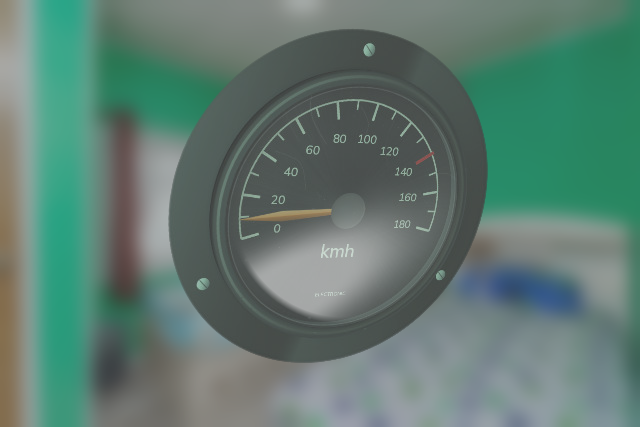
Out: 10 (km/h)
